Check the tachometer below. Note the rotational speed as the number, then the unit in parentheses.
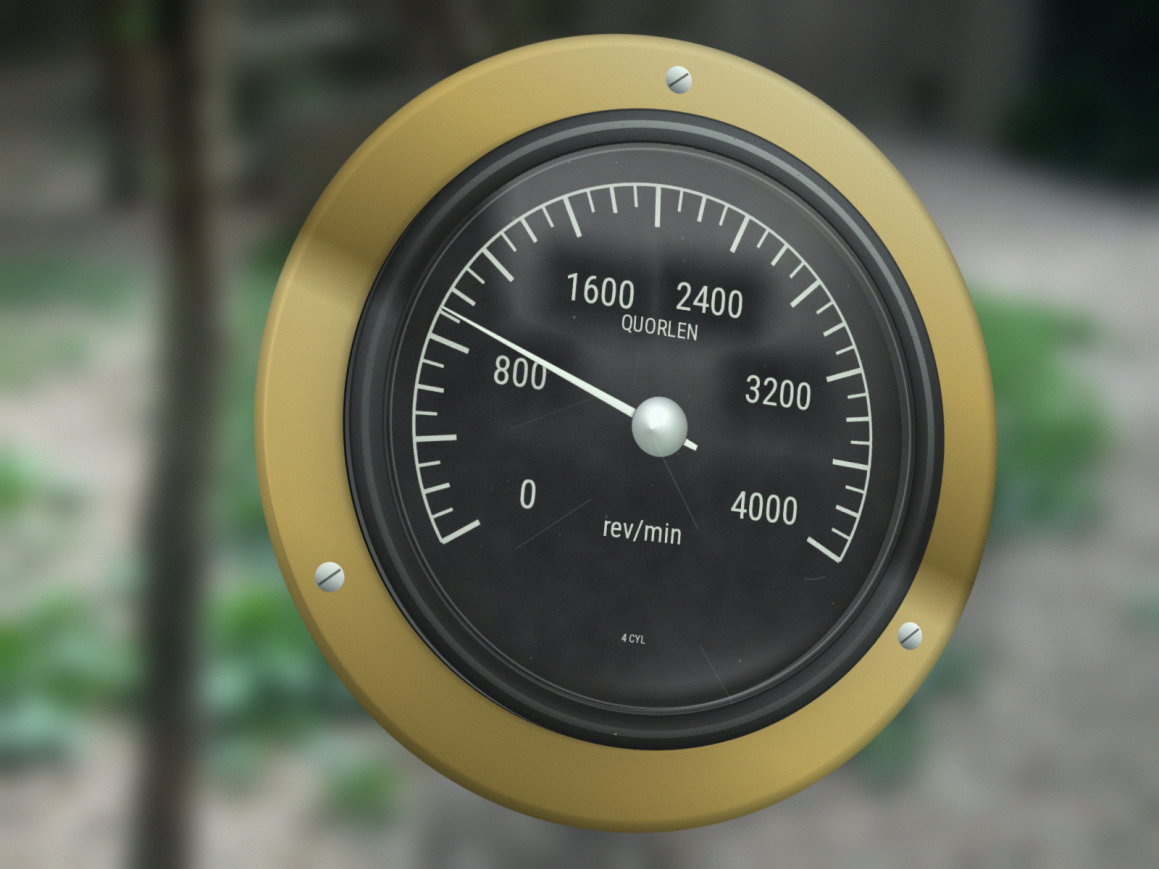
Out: 900 (rpm)
